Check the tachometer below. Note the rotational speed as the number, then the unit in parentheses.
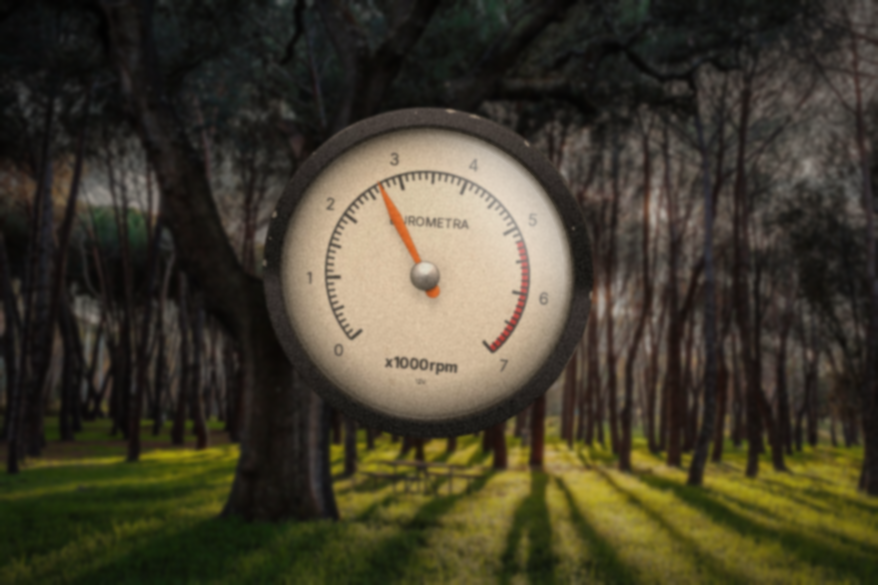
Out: 2700 (rpm)
